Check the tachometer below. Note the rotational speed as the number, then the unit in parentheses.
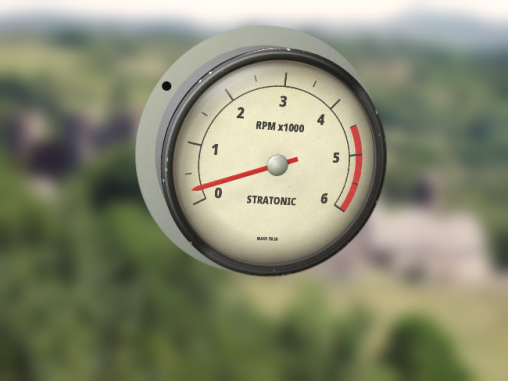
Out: 250 (rpm)
